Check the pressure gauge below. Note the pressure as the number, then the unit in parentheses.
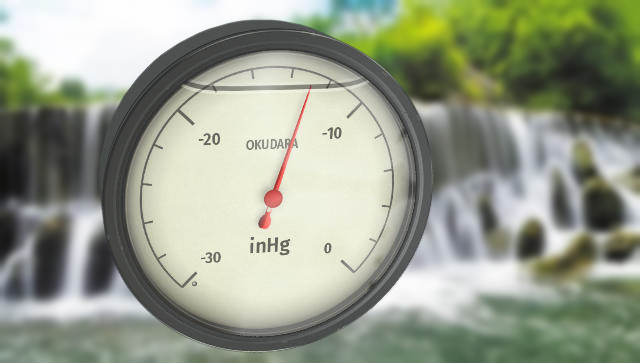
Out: -13 (inHg)
